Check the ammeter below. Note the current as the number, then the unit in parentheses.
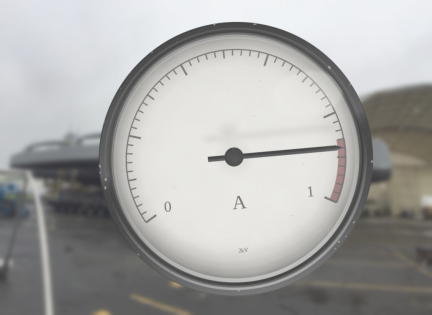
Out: 0.88 (A)
